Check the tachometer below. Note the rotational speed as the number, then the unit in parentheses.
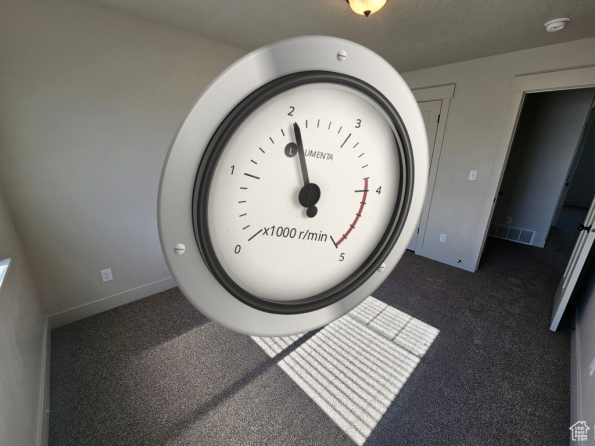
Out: 2000 (rpm)
